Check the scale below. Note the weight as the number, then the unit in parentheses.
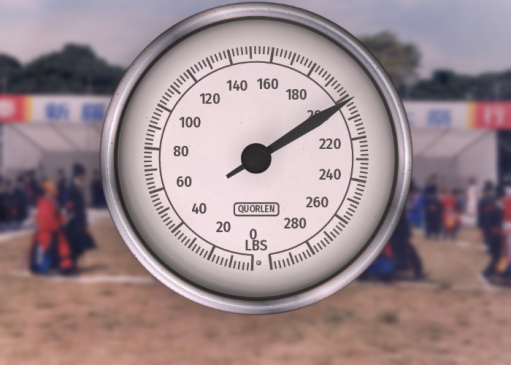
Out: 202 (lb)
